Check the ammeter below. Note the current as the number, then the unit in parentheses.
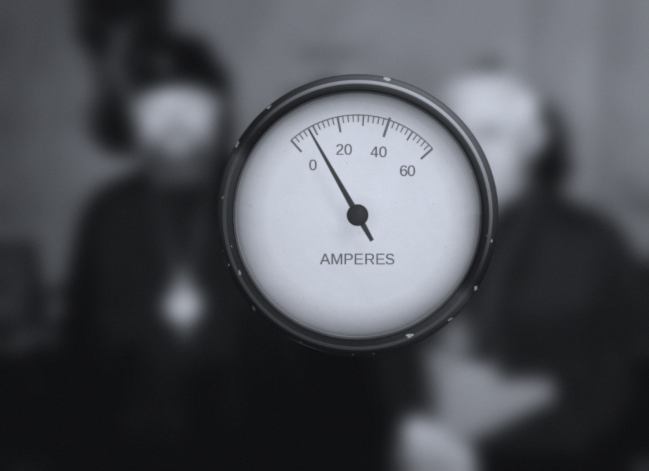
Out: 8 (A)
